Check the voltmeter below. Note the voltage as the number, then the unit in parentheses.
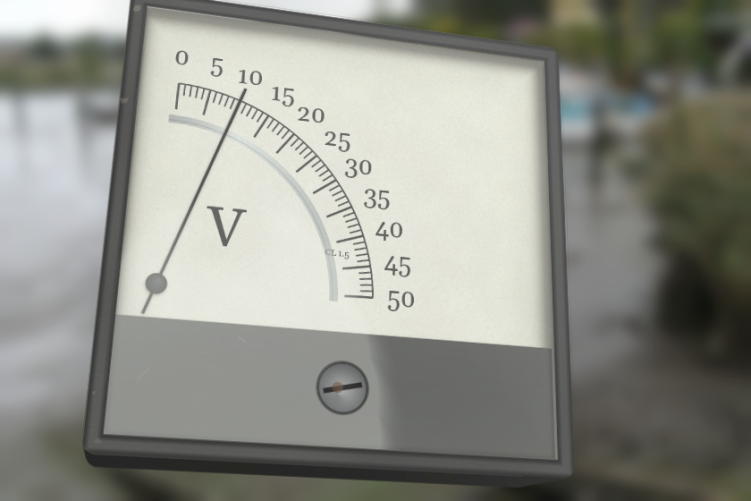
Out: 10 (V)
